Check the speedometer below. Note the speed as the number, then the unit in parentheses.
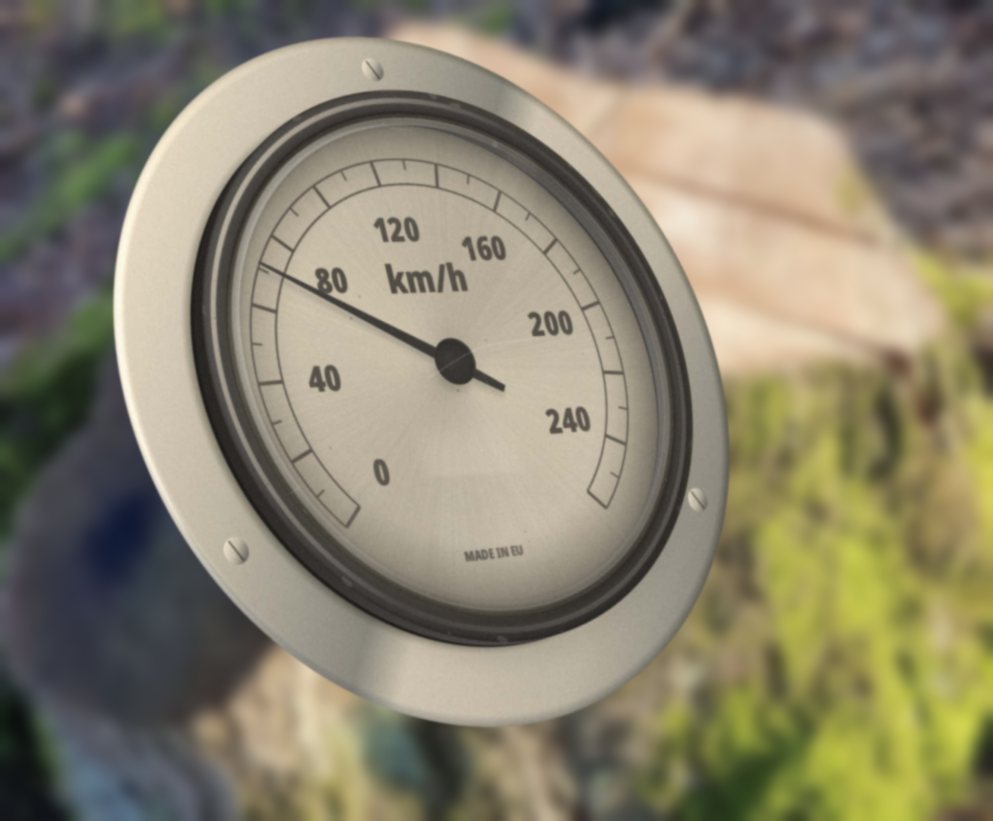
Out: 70 (km/h)
